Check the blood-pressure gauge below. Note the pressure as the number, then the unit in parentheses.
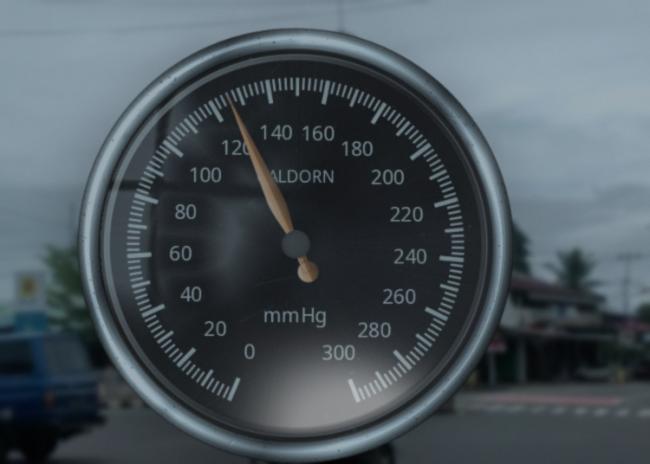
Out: 126 (mmHg)
